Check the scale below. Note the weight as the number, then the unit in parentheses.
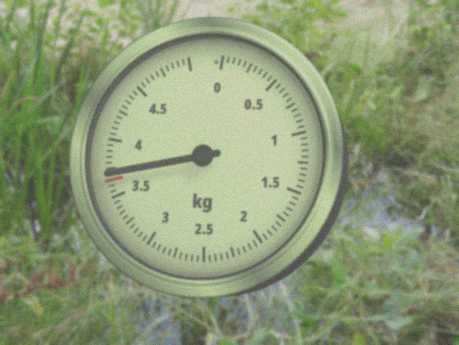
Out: 3.7 (kg)
